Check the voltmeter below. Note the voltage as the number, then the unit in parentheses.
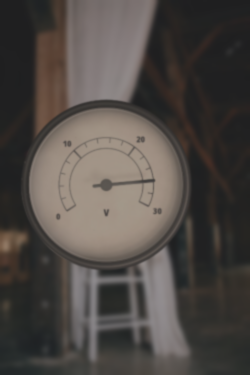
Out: 26 (V)
